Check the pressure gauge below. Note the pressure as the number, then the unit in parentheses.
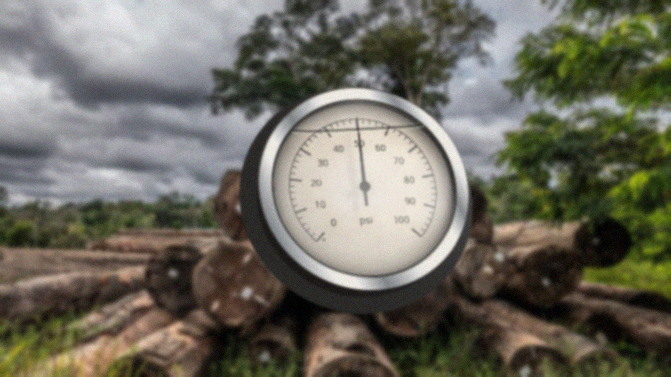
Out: 50 (psi)
